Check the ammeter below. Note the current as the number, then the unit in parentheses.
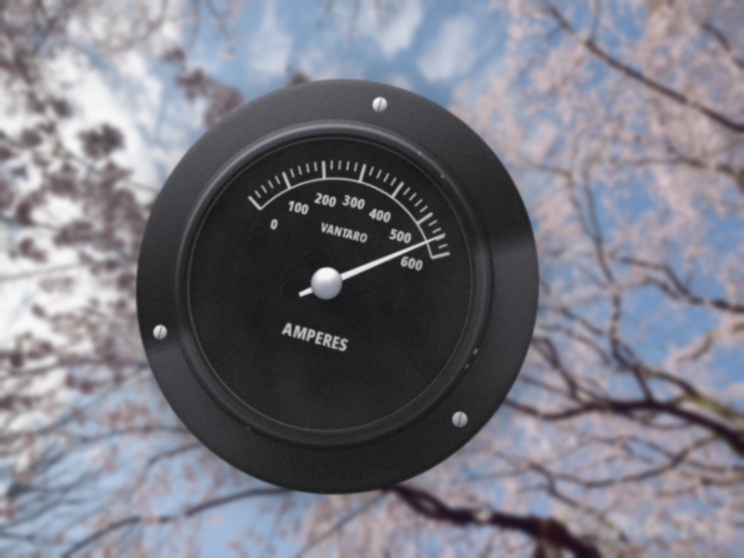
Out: 560 (A)
